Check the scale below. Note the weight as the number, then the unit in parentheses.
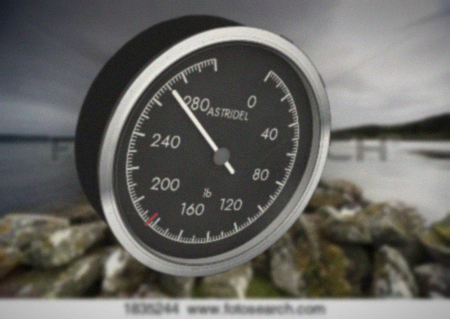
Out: 270 (lb)
